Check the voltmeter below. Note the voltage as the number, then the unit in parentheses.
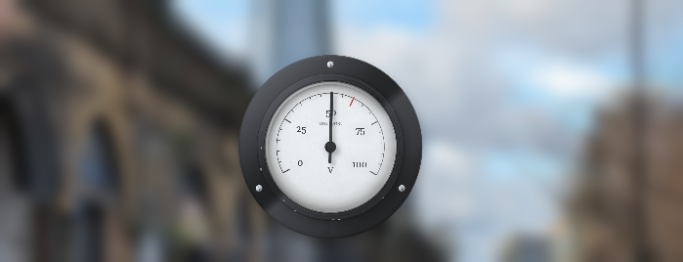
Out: 50 (V)
